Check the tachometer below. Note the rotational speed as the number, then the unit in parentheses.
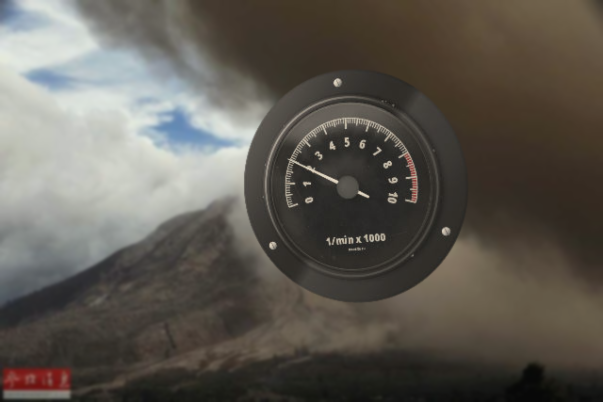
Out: 2000 (rpm)
